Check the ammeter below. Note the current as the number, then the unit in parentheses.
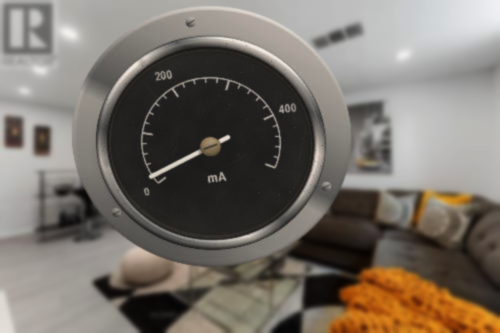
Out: 20 (mA)
